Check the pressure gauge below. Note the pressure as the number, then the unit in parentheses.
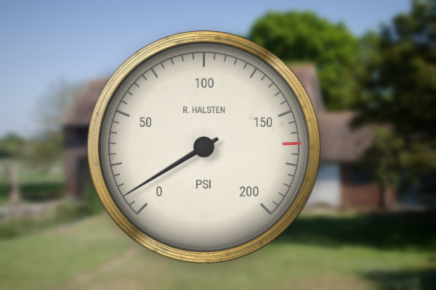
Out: 10 (psi)
